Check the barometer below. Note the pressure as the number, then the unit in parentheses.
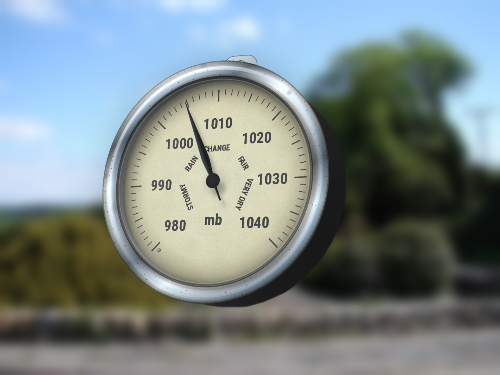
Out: 1005 (mbar)
